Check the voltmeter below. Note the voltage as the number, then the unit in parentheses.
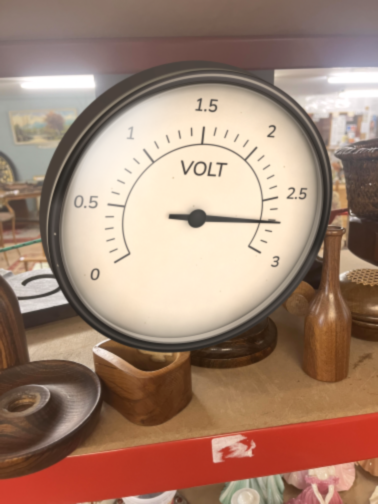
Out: 2.7 (V)
